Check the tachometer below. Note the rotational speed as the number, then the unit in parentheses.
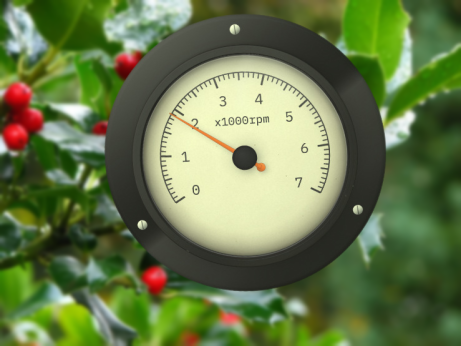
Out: 1900 (rpm)
